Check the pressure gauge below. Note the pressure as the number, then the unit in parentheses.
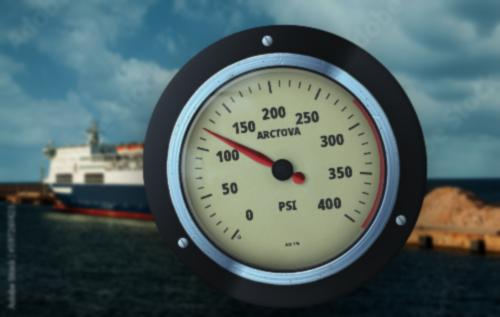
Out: 120 (psi)
